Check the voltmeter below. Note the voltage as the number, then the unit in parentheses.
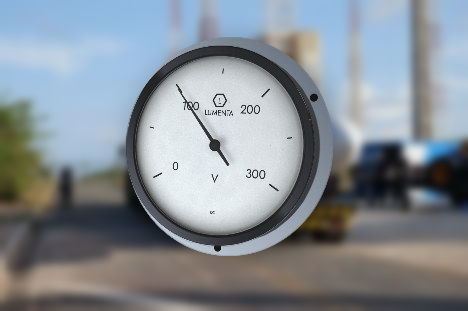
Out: 100 (V)
